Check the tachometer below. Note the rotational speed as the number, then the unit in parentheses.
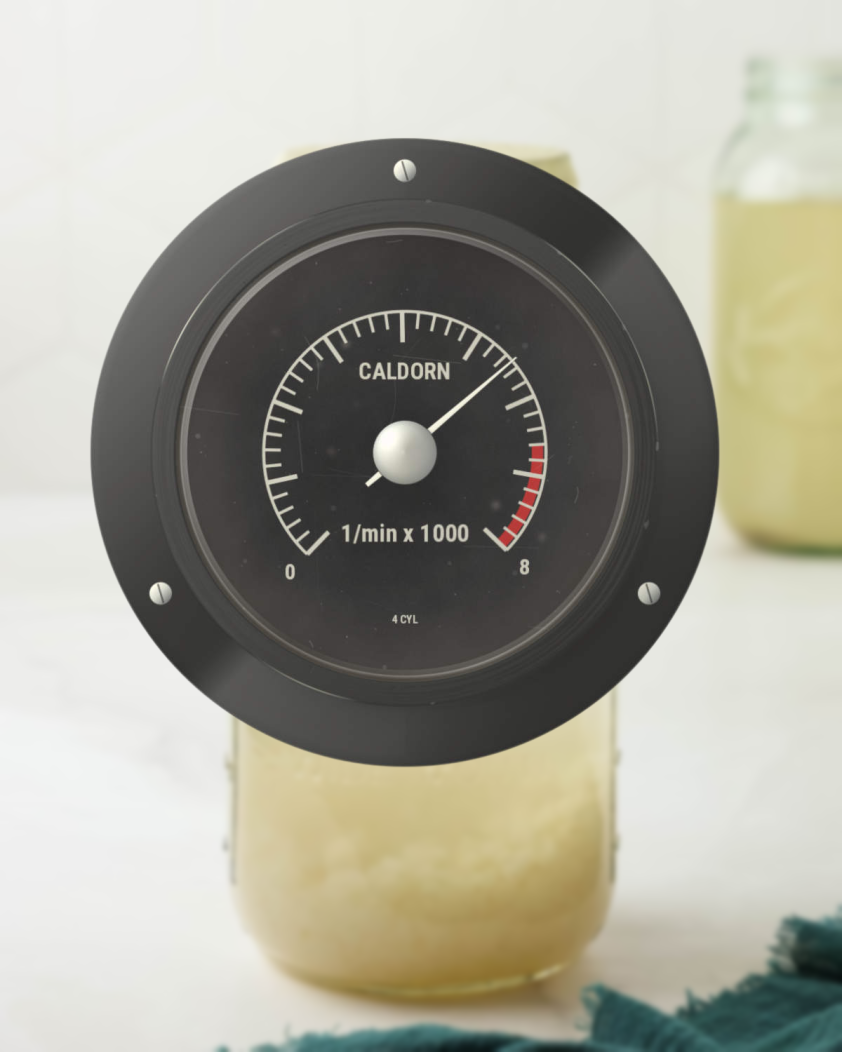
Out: 5500 (rpm)
